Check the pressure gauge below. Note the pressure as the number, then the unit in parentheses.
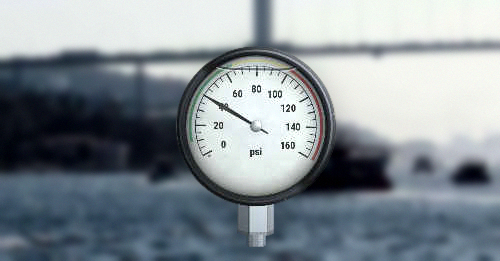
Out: 40 (psi)
